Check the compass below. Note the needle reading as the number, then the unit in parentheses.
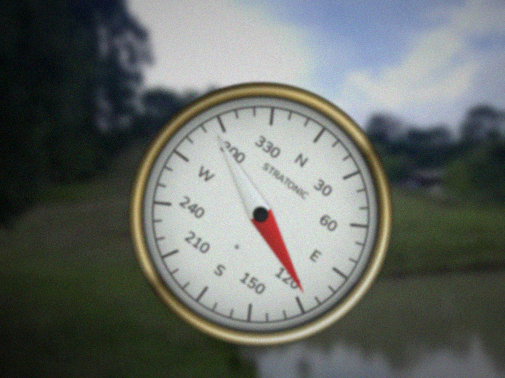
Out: 115 (°)
